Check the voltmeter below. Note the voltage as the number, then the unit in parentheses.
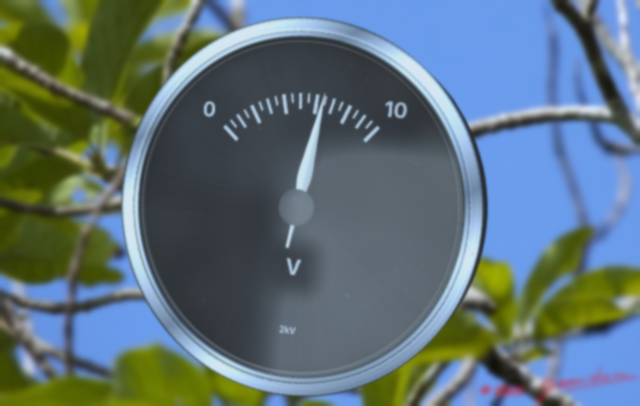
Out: 6.5 (V)
